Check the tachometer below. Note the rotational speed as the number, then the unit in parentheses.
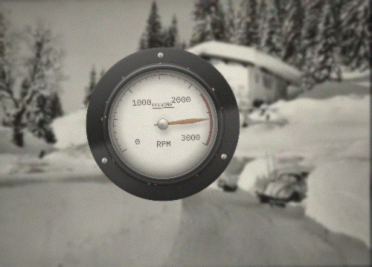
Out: 2600 (rpm)
